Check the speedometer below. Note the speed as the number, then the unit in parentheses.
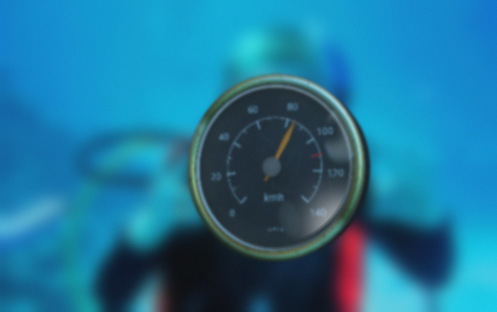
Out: 85 (km/h)
